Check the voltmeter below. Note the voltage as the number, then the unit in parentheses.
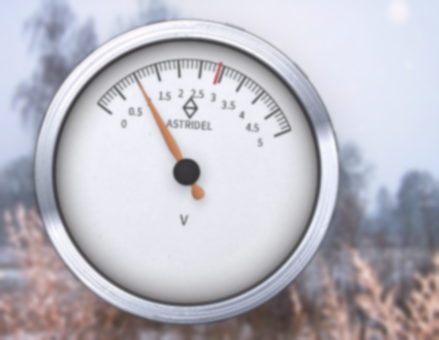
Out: 1 (V)
